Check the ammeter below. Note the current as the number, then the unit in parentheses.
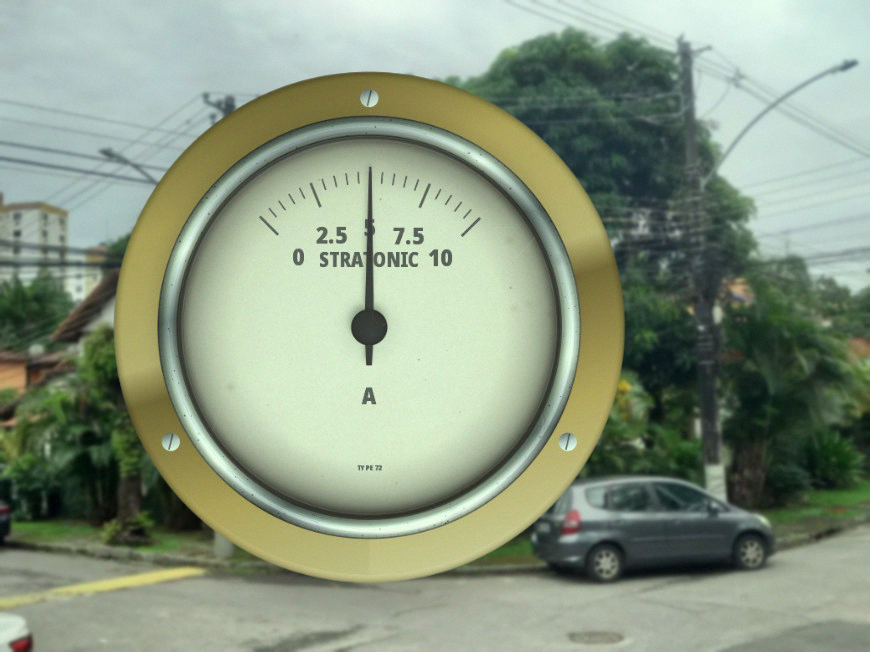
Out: 5 (A)
